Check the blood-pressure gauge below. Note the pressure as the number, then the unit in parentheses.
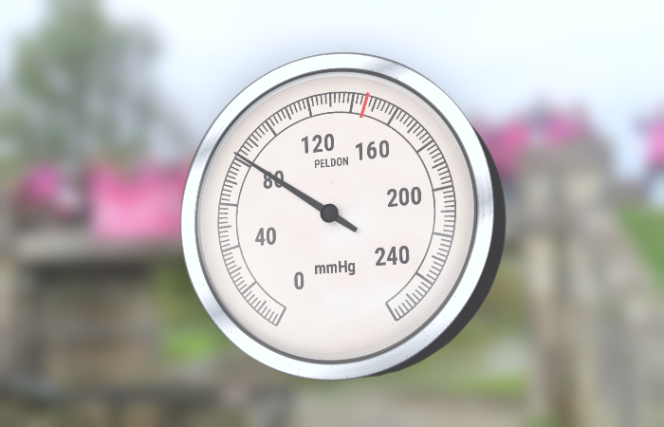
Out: 82 (mmHg)
